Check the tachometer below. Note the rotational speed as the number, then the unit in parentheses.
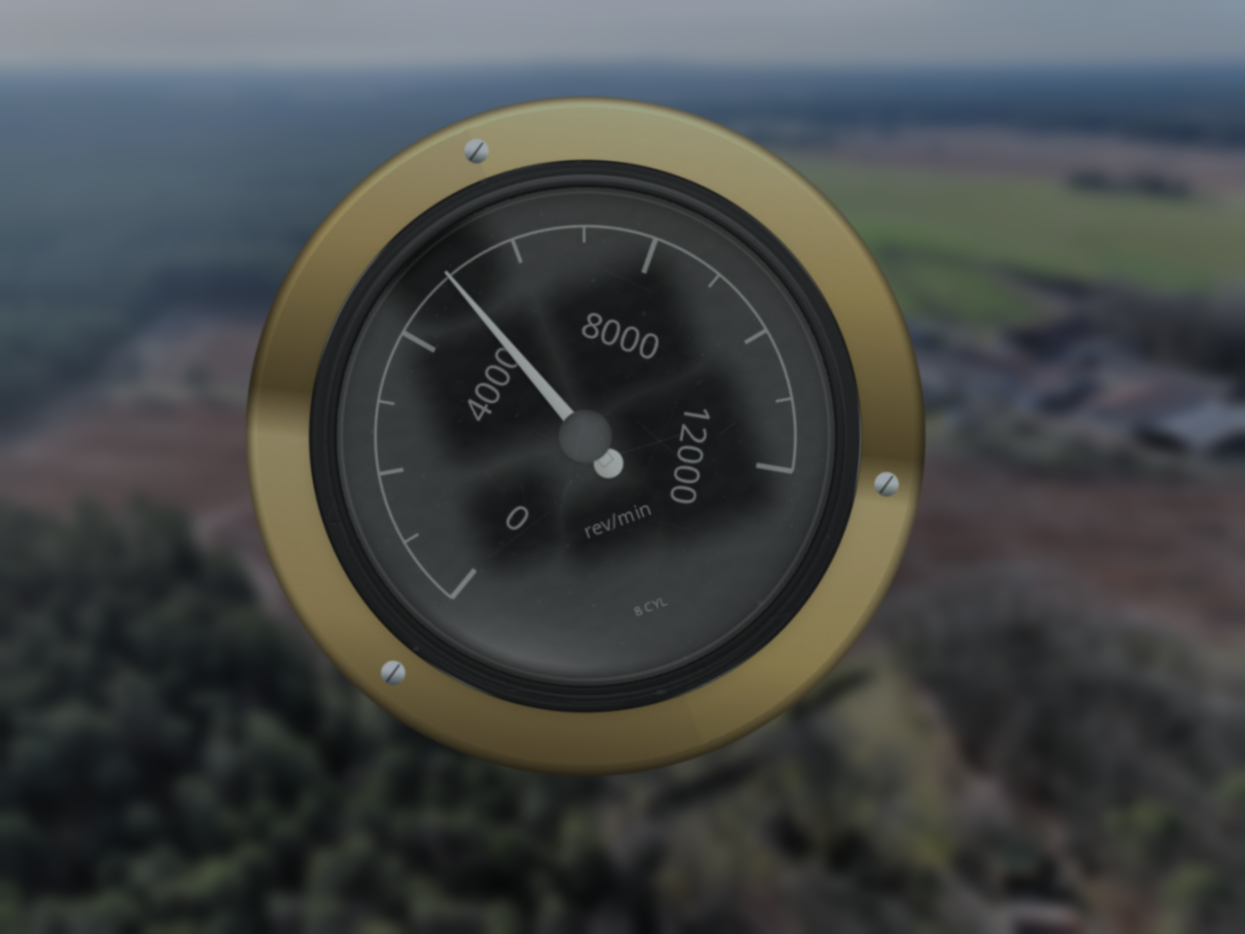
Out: 5000 (rpm)
